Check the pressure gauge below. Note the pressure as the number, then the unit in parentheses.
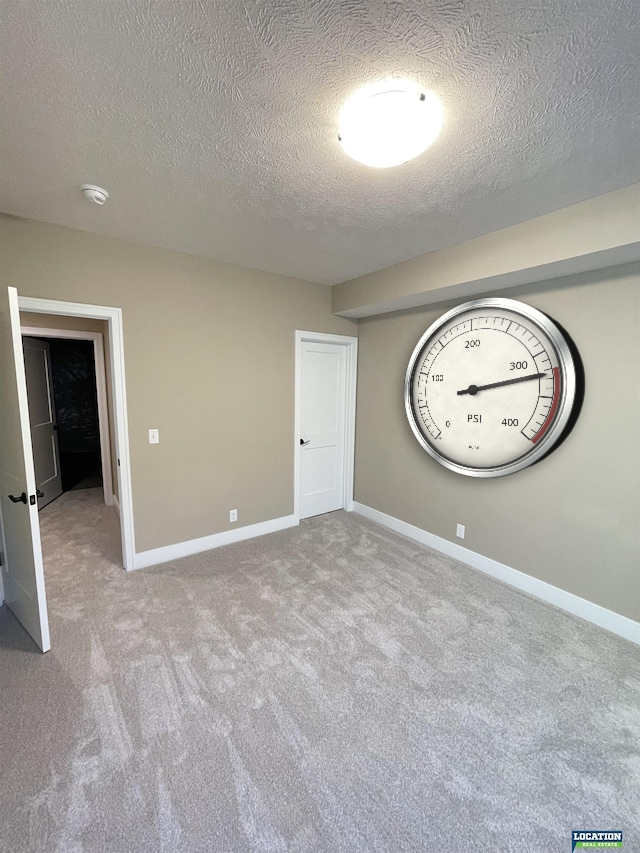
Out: 325 (psi)
